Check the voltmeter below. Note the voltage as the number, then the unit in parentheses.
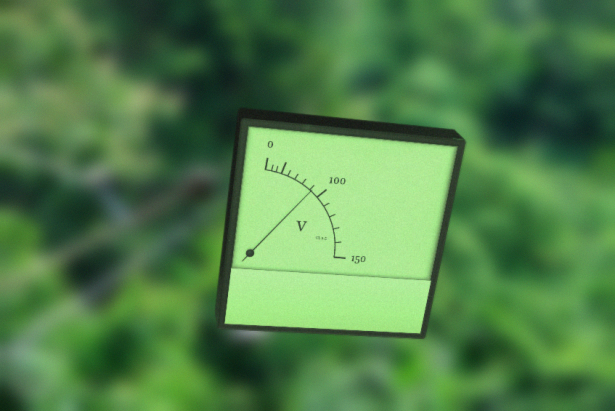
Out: 90 (V)
